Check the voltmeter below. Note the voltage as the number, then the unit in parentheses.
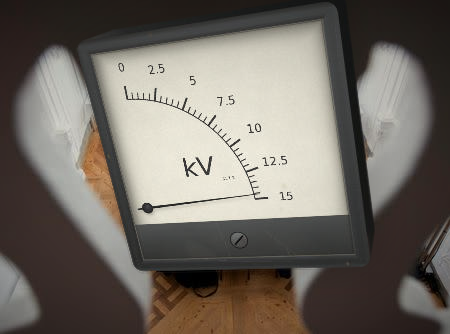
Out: 14.5 (kV)
